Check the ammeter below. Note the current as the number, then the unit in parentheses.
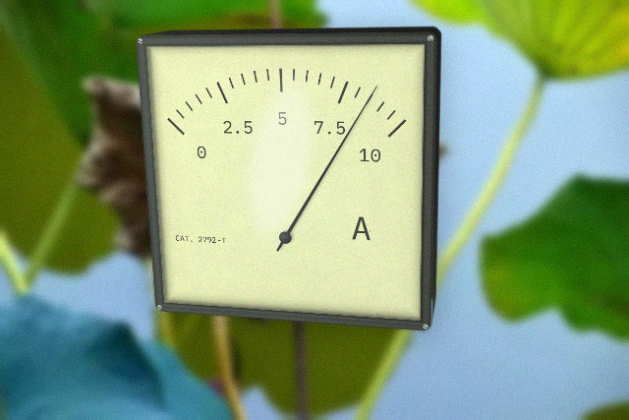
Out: 8.5 (A)
